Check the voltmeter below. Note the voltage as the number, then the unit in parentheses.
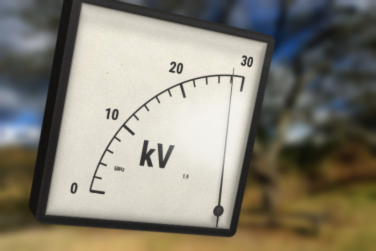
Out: 28 (kV)
